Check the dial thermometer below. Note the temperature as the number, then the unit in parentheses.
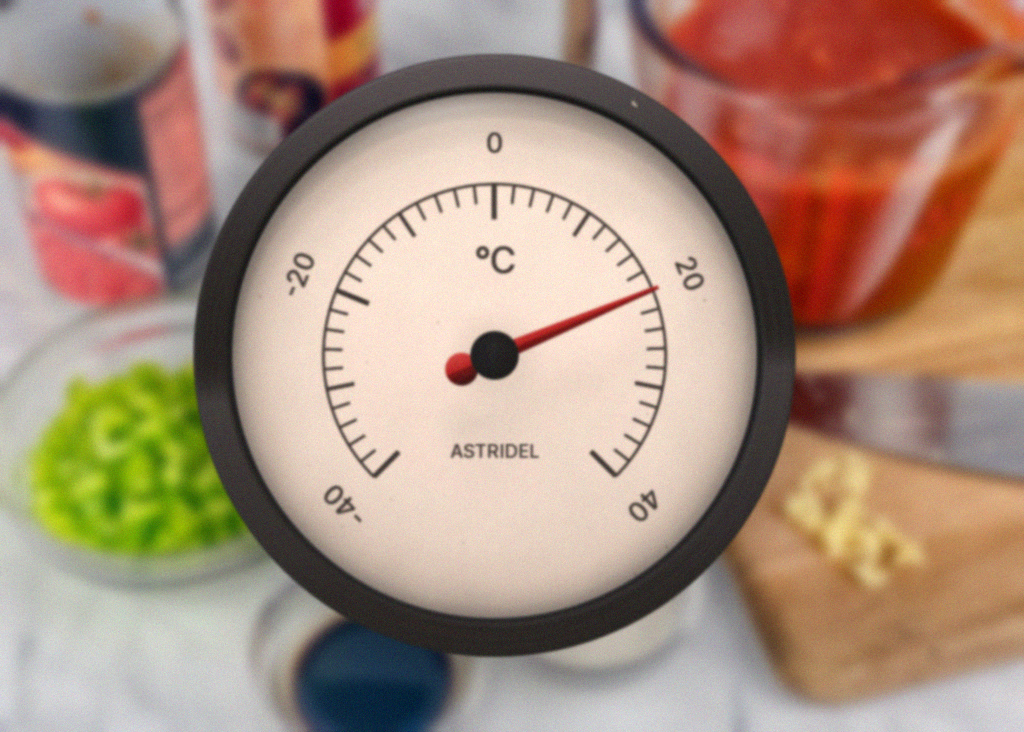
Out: 20 (°C)
